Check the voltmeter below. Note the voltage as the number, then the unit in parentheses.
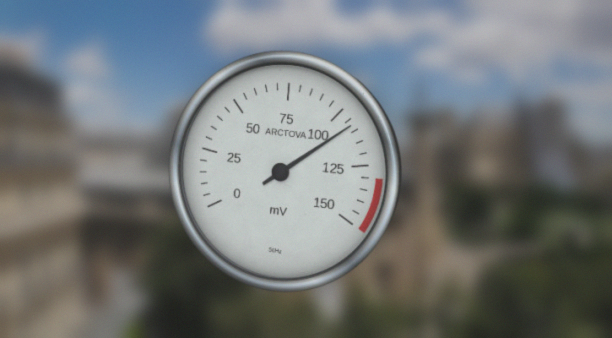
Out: 107.5 (mV)
